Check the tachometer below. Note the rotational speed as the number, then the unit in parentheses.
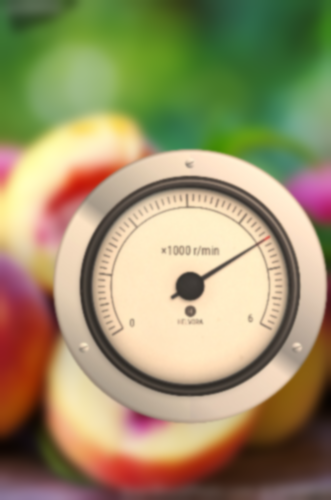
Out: 4500 (rpm)
